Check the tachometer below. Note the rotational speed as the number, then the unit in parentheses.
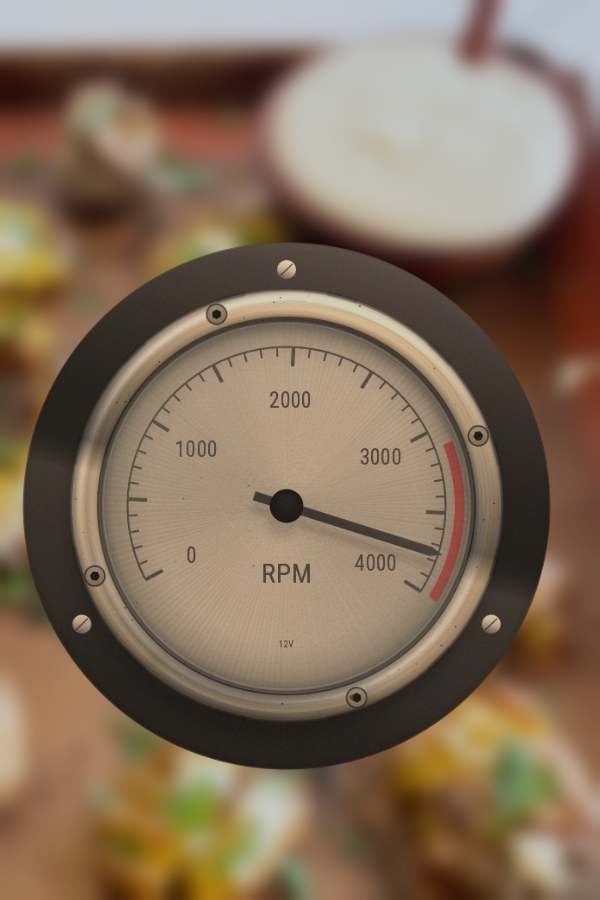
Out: 3750 (rpm)
